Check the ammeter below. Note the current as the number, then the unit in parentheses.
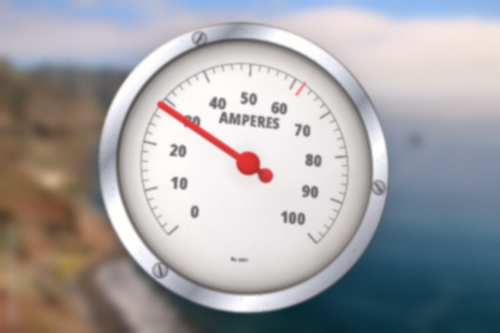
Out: 28 (A)
